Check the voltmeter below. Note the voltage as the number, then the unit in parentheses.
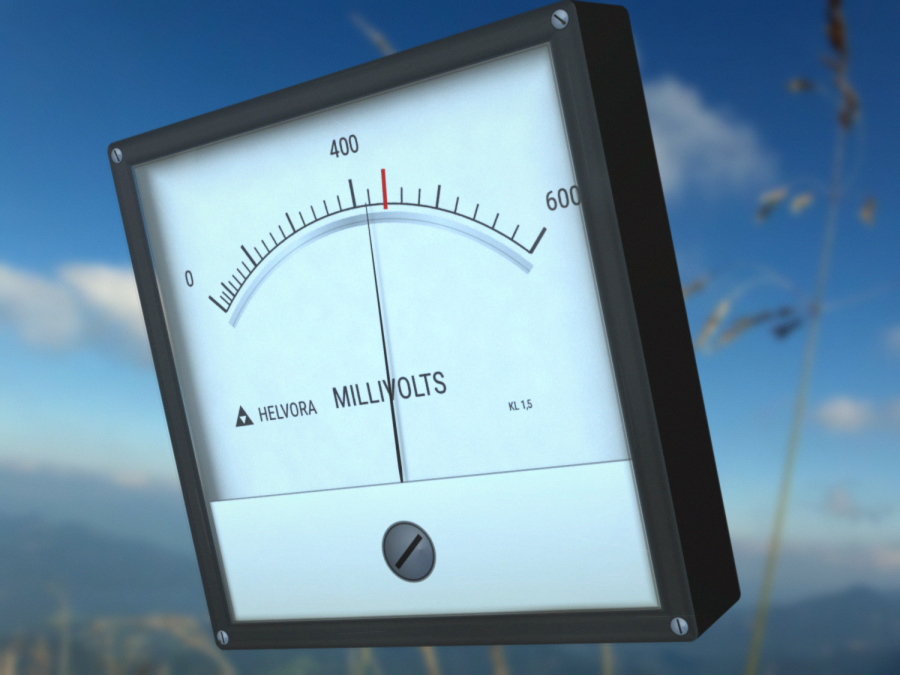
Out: 420 (mV)
